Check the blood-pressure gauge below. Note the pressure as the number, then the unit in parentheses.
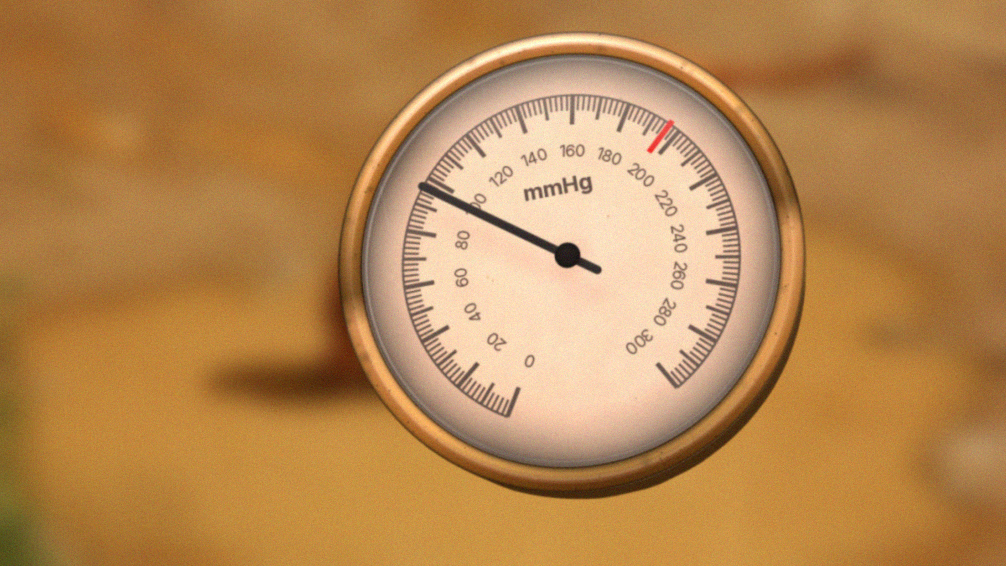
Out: 96 (mmHg)
